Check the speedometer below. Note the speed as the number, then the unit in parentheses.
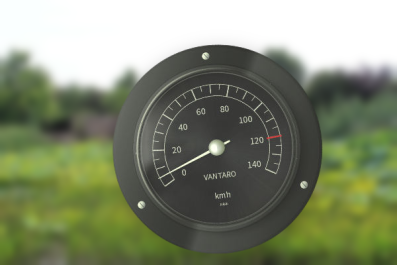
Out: 5 (km/h)
